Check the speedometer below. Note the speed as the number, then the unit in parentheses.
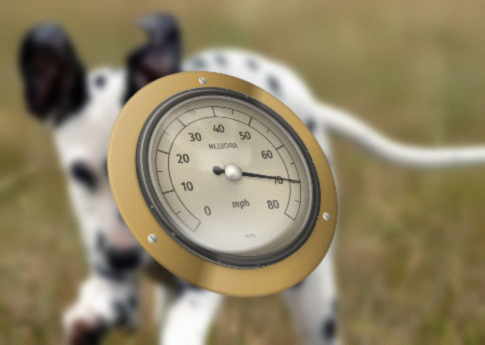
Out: 70 (mph)
